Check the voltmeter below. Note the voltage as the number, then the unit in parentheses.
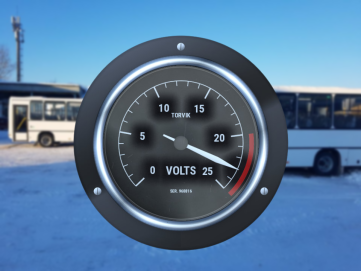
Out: 23 (V)
